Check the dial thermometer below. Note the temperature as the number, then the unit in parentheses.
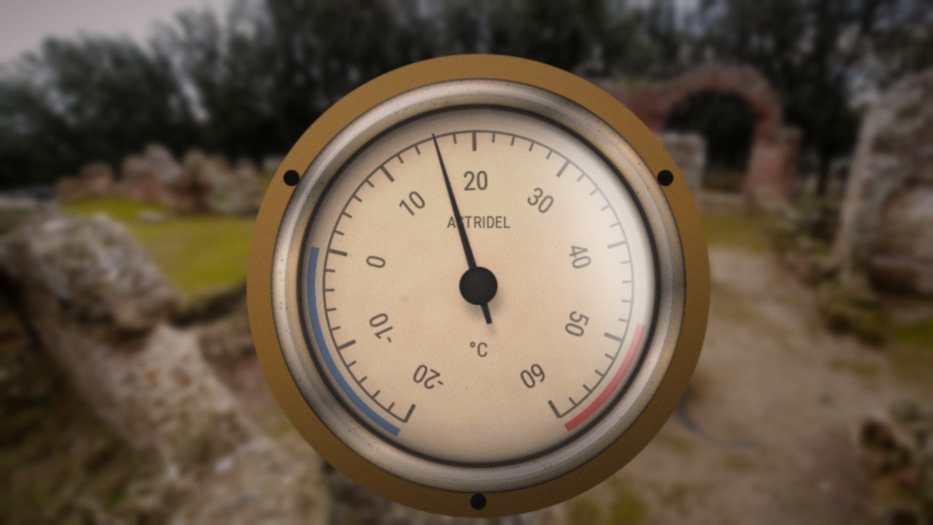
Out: 16 (°C)
